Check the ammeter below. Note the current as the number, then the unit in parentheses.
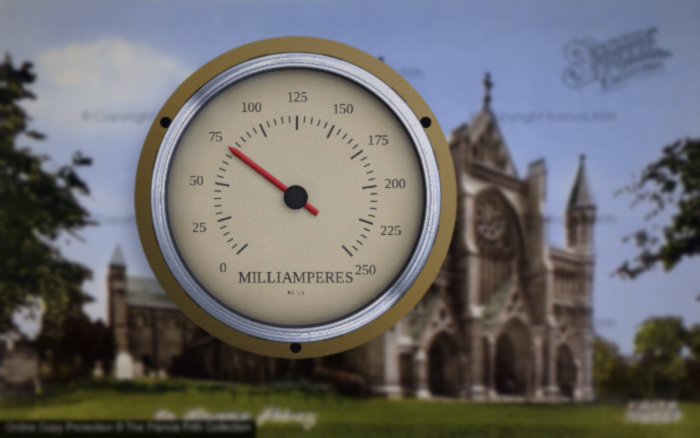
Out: 75 (mA)
